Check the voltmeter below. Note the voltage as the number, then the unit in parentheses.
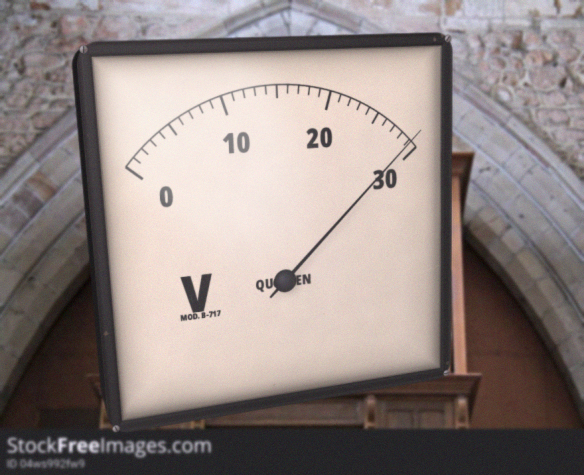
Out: 29 (V)
